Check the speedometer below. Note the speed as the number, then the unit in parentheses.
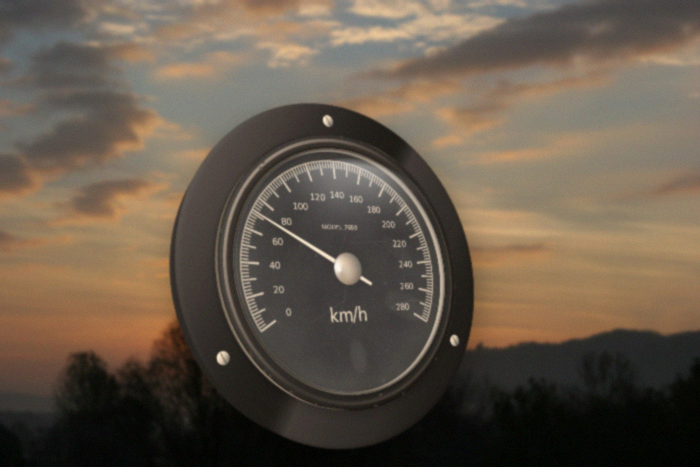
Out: 70 (km/h)
